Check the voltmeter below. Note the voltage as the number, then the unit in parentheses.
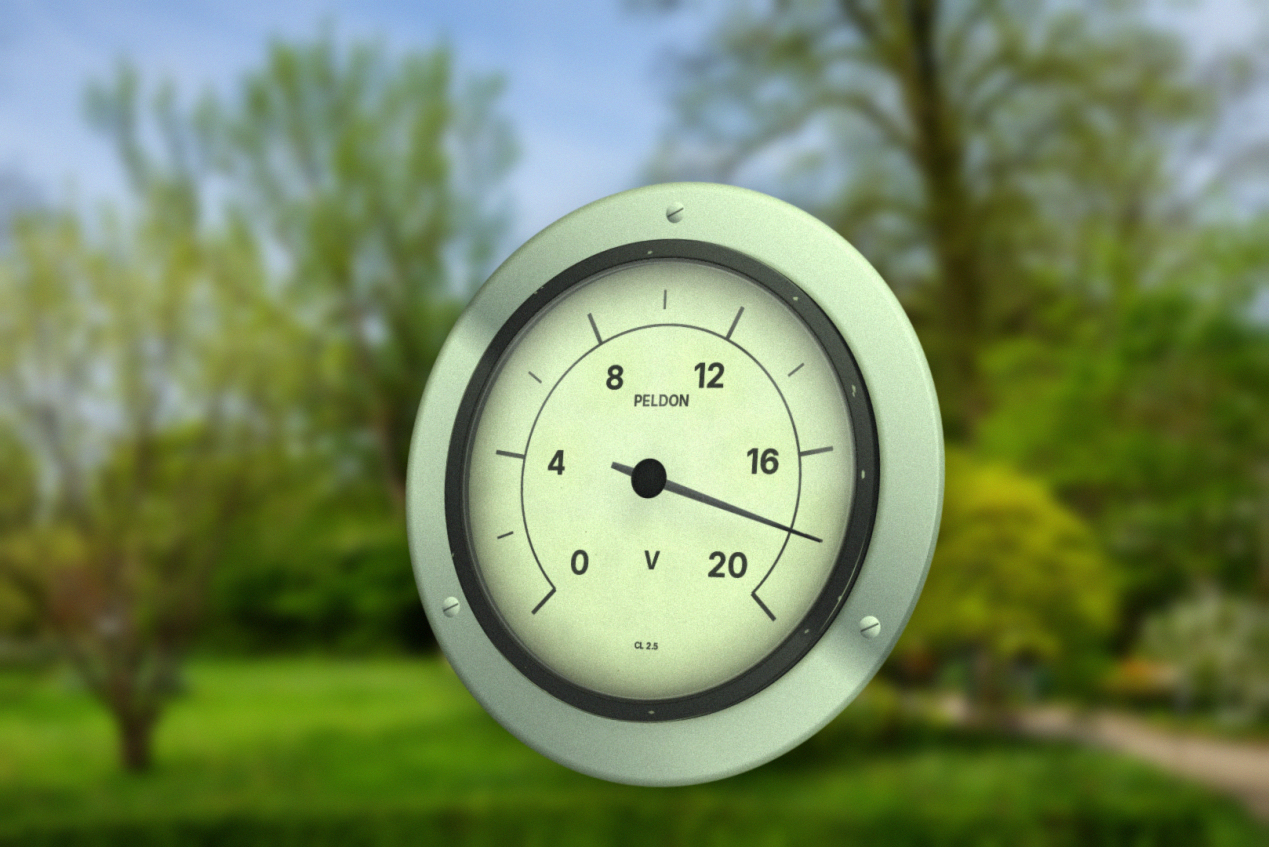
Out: 18 (V)
